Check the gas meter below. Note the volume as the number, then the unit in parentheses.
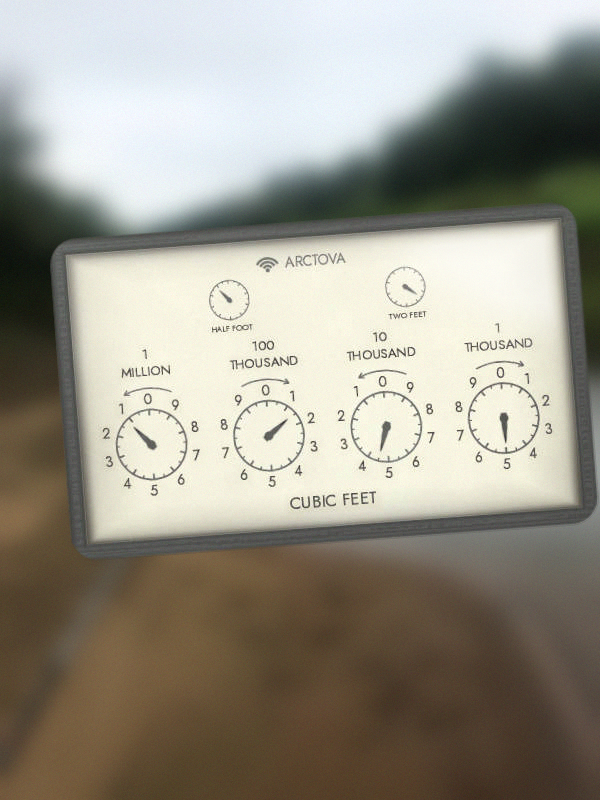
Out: 114500 (ft³)
